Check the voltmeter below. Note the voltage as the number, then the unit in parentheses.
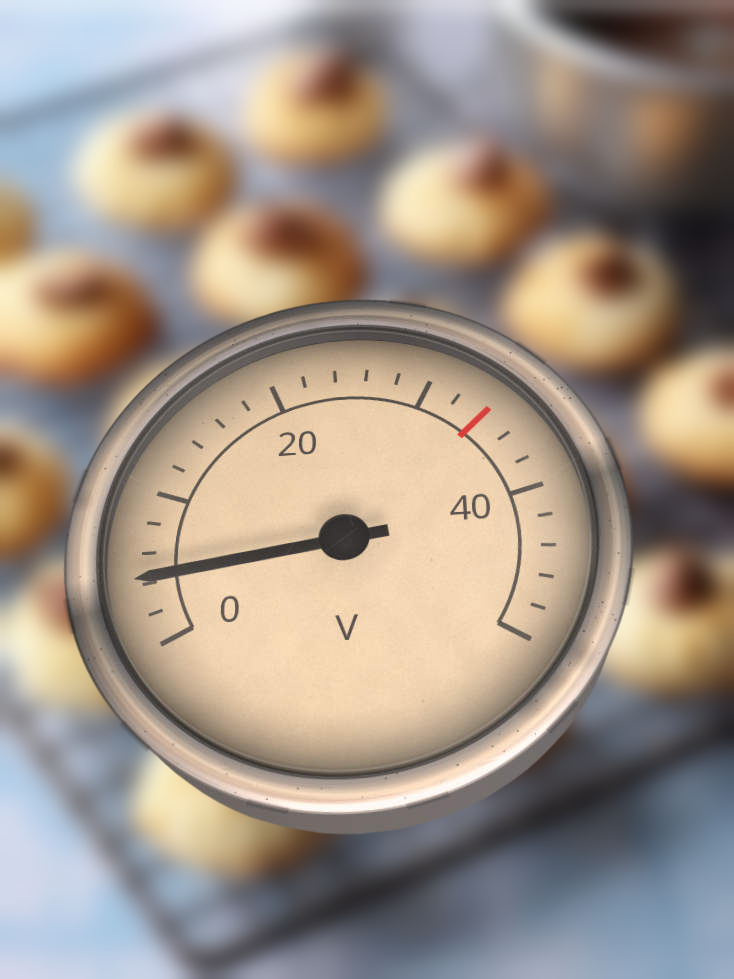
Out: 4 (V)
